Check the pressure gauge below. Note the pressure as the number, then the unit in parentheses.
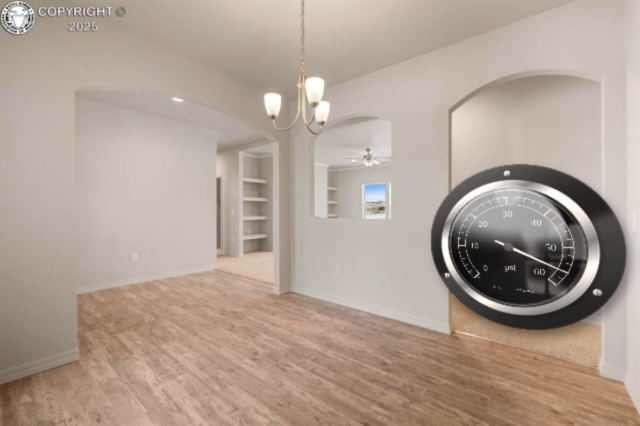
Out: 56 (psi)
